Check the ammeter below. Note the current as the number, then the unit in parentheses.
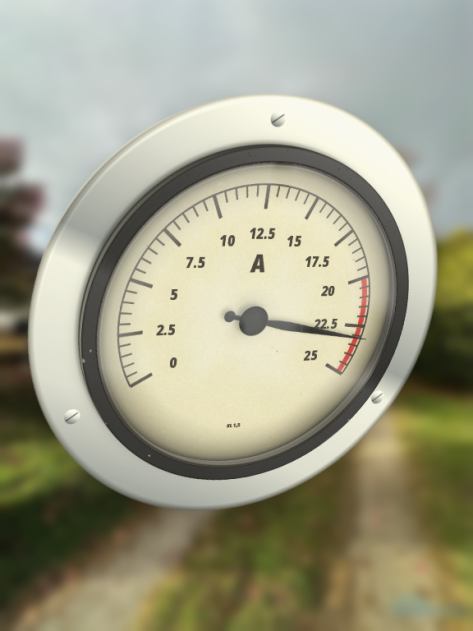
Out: 23 (A)
